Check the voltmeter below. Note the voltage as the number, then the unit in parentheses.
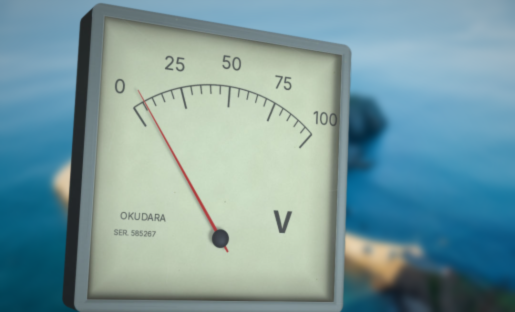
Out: 5 (V)
